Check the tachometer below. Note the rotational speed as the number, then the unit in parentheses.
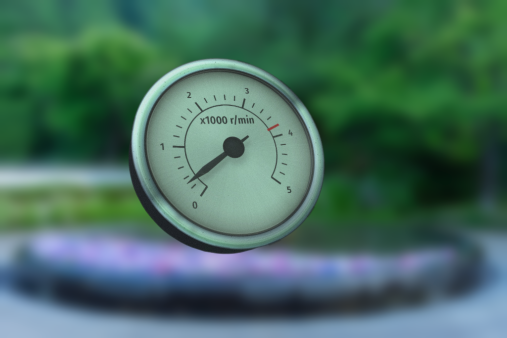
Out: 300 (rpm)
